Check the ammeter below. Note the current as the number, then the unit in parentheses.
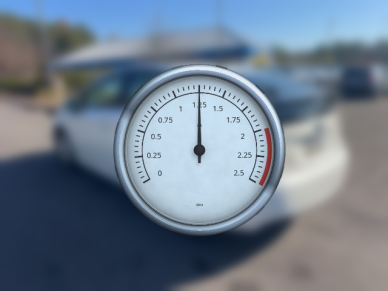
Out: 1.25 (A)
